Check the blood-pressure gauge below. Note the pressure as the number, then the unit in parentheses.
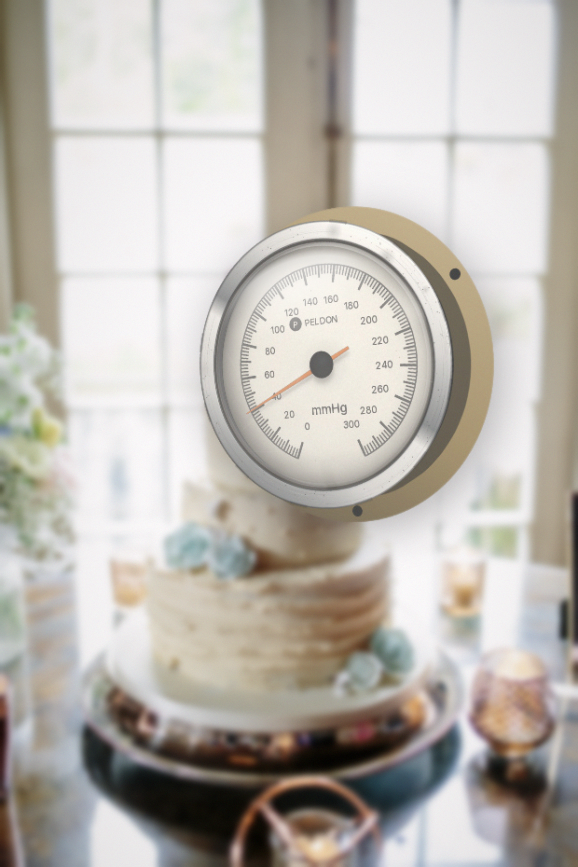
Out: 40 (mmHg)
